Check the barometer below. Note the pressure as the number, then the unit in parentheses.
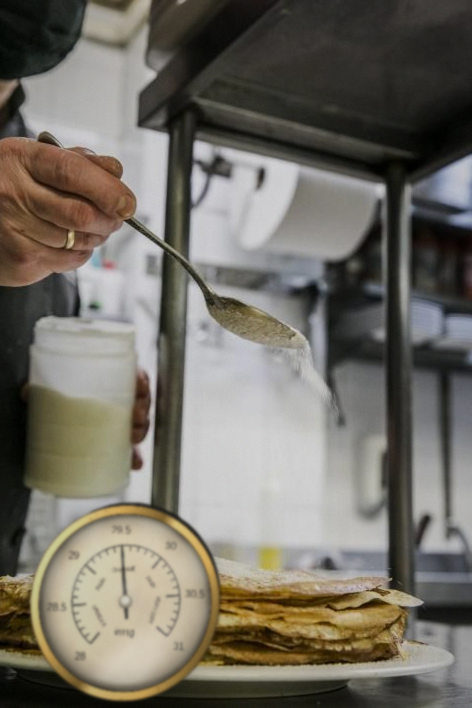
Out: 29.5 (inHg)
